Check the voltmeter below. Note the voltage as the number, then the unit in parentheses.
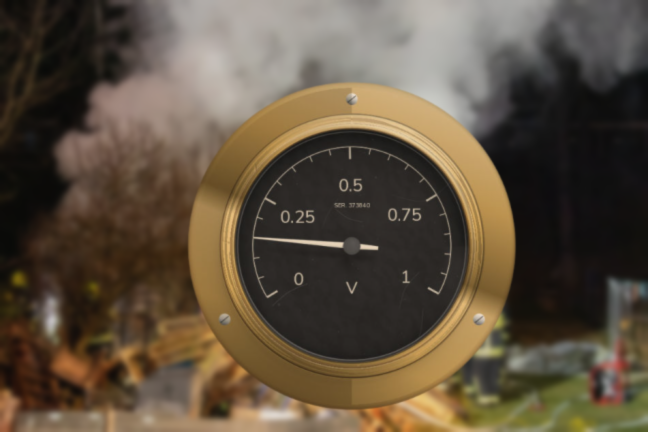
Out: 0.15 (V)
